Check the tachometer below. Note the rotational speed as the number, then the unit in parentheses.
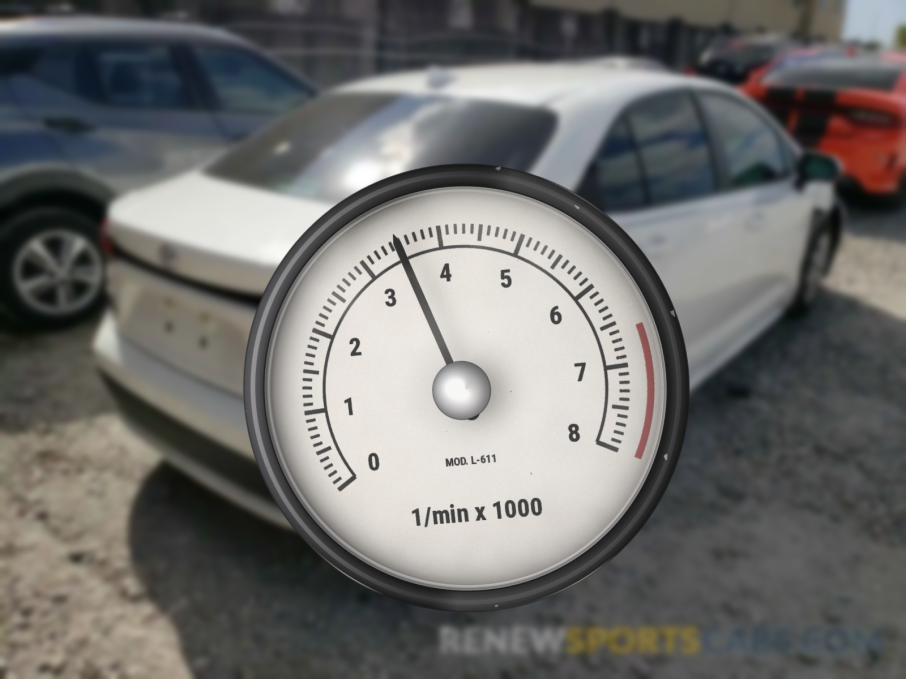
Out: 3500 (rpm)
